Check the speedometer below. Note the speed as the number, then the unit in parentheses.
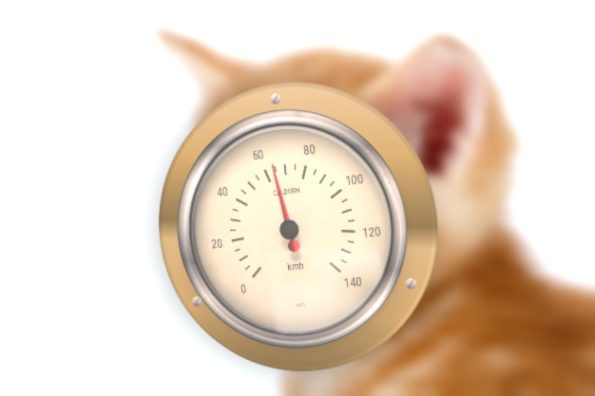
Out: 65 (km/h)
